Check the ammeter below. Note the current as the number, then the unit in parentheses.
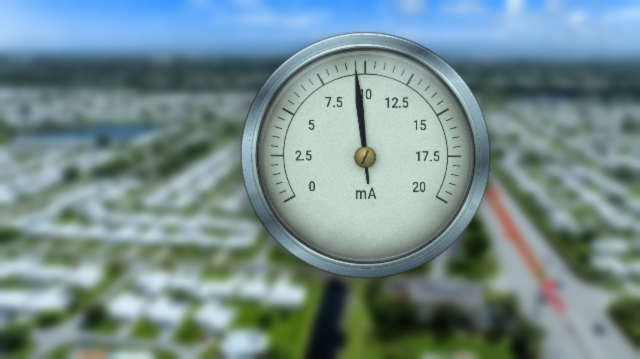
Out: 9.5 (mA)
